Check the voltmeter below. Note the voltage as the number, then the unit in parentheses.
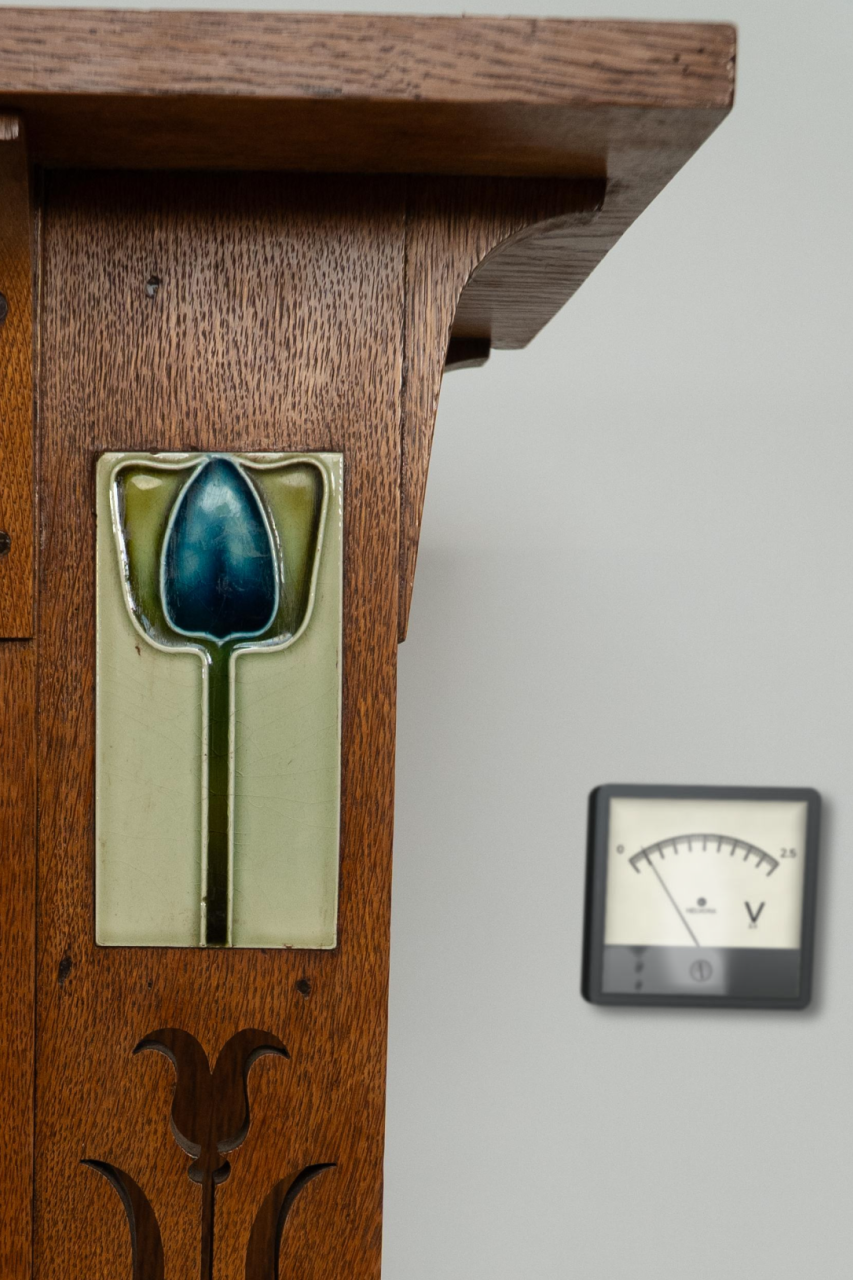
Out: 0.25 (V)
